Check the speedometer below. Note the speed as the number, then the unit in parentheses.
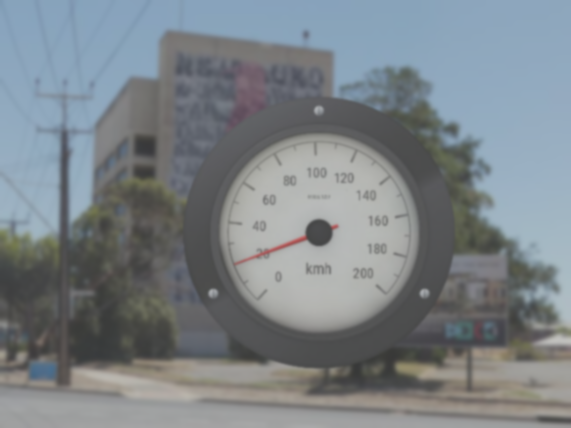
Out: 20 (km/h)
